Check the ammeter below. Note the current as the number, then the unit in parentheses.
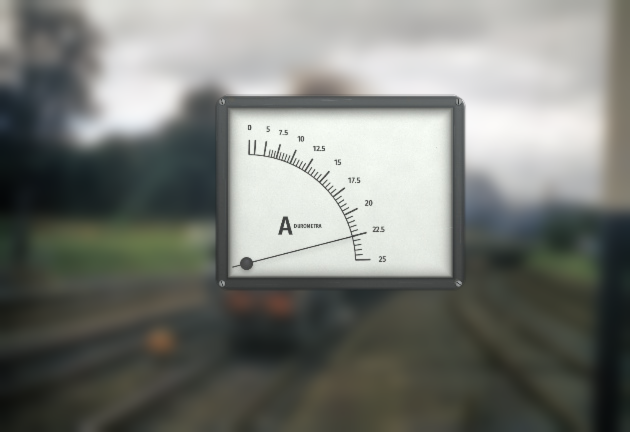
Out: 22.5 (A)
